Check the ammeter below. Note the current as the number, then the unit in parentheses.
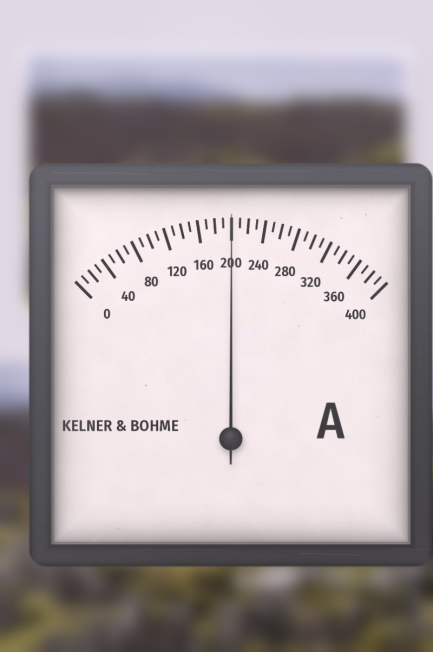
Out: 200 (A)
